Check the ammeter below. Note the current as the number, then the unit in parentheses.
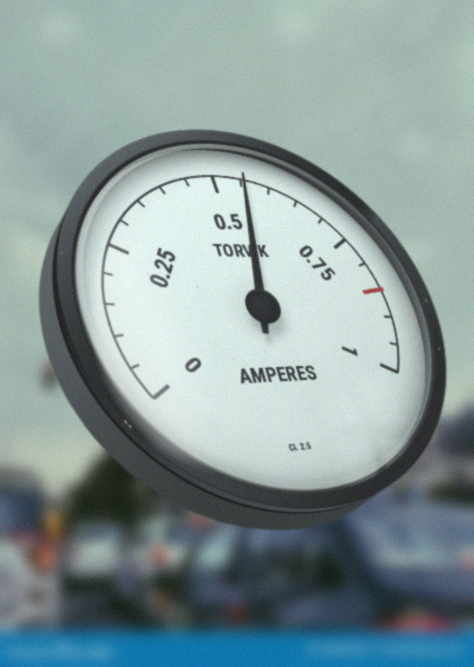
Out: 0.55 (A)
